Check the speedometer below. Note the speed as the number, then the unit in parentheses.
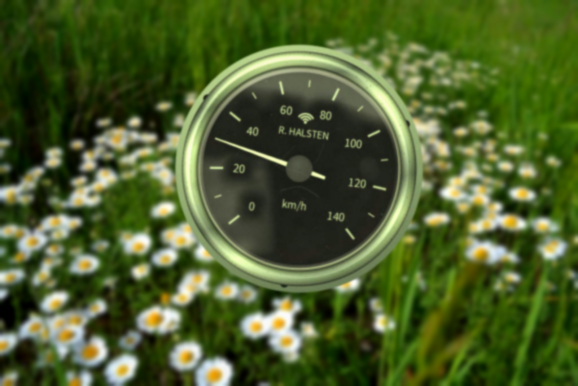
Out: 30 (km/h)
